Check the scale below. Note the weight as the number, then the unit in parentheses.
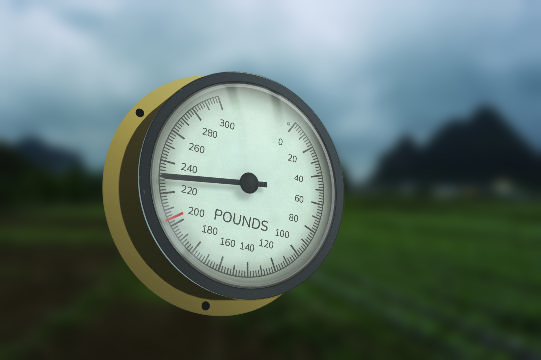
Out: 230 (lb)
